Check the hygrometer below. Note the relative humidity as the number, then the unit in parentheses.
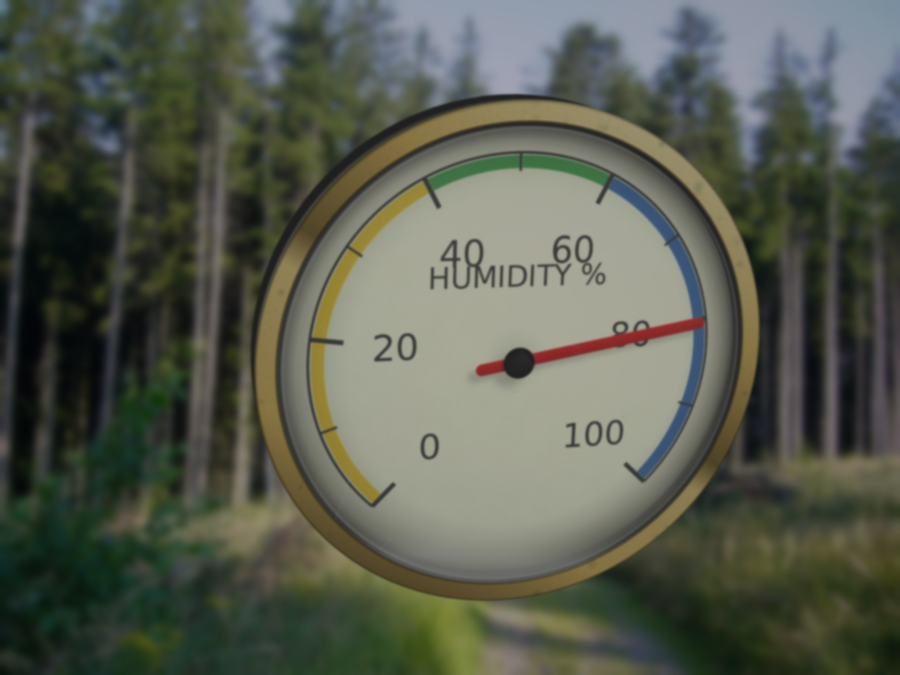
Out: 80 (%)
